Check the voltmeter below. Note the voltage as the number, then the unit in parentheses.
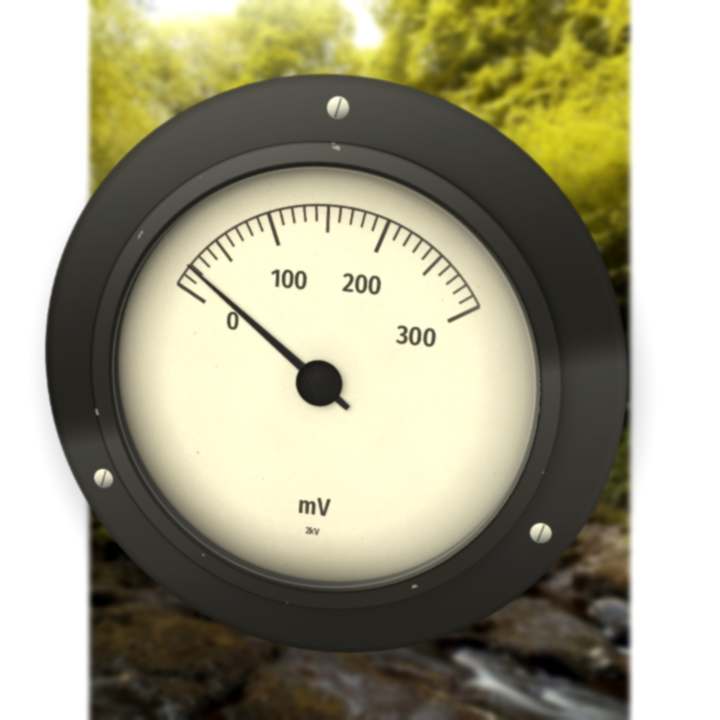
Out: 20 (mV)
